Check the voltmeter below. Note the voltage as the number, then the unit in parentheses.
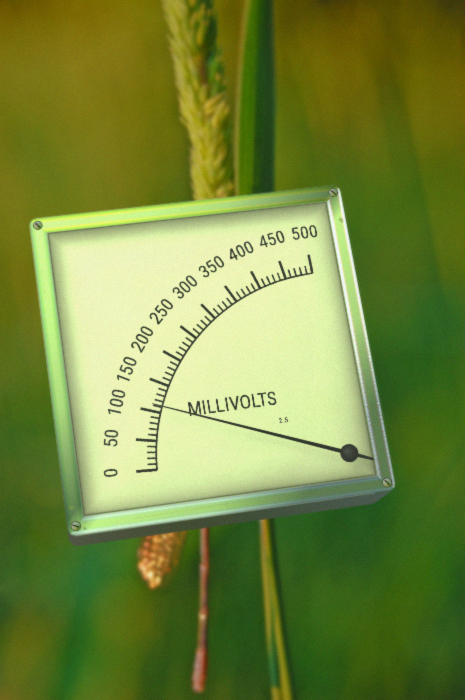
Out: 110 (mV)
